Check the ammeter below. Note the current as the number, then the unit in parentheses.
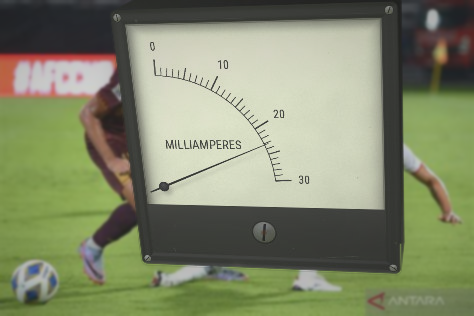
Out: 23 (mA)
